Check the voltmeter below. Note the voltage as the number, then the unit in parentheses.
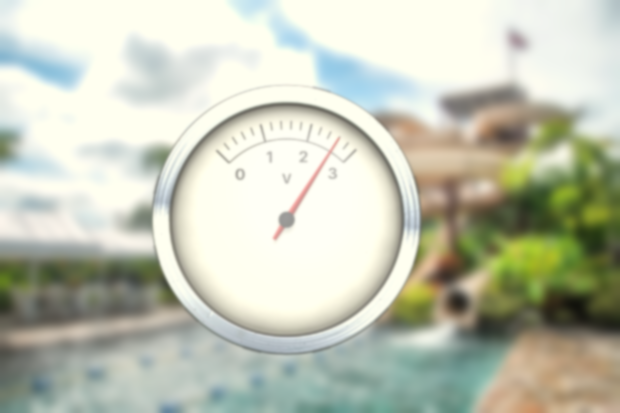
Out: 2.6 (V)
